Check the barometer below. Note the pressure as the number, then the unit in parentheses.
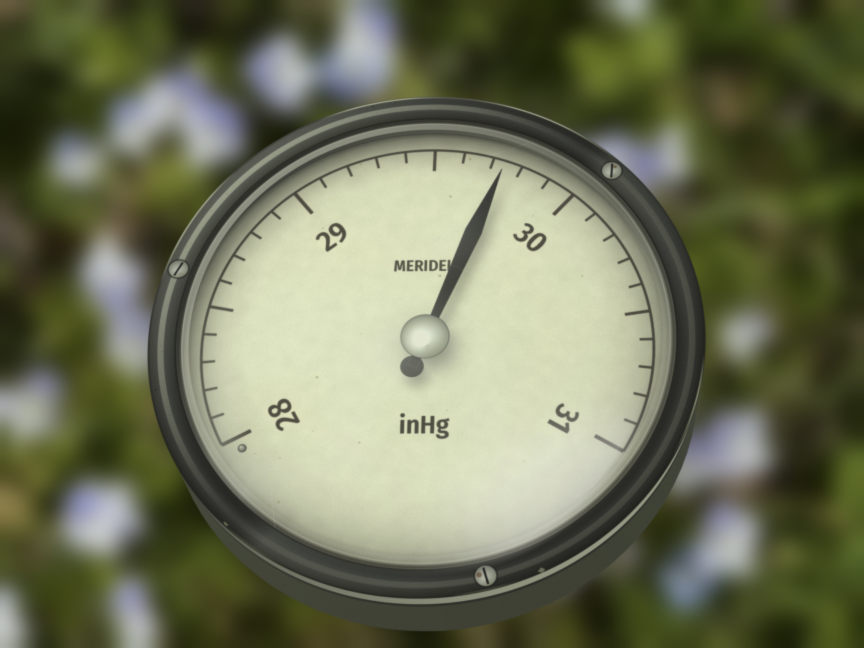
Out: 29.75 (inHg)
